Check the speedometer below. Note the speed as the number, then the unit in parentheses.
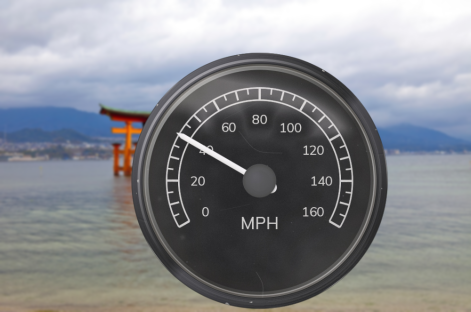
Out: 40 (mph)
